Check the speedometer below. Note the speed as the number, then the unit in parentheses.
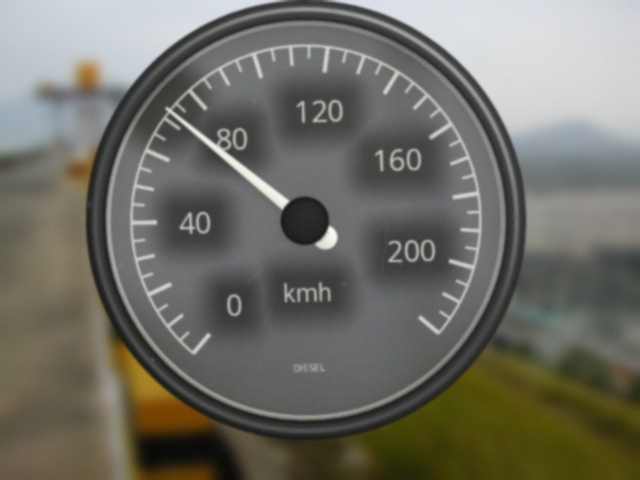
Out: 72.5 (km/h)
